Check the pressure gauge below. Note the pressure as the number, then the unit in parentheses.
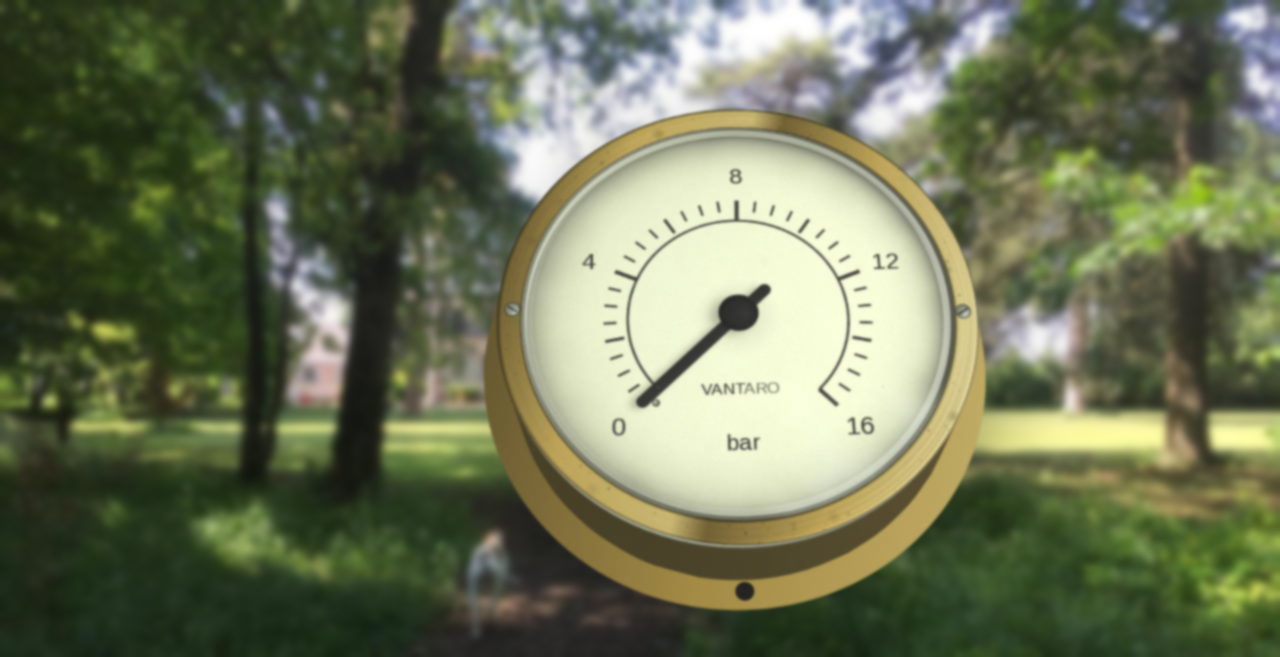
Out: 0 (bar)
